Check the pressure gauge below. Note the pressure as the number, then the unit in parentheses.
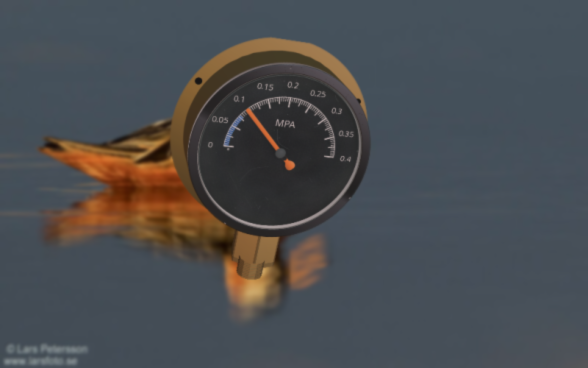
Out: 0.1 (MPa)
